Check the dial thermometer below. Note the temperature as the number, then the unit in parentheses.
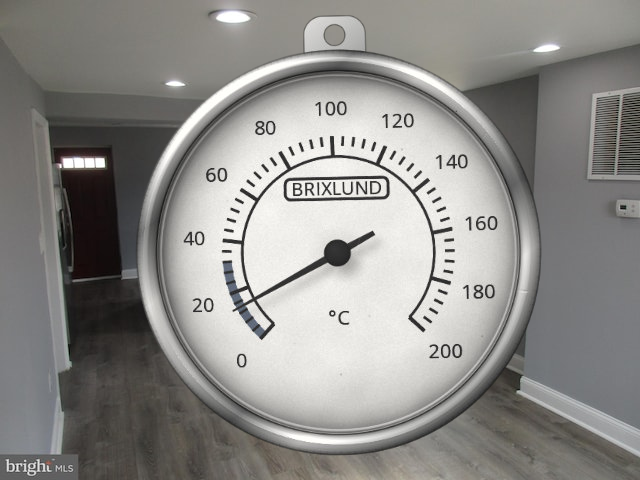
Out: 14 (°C)
